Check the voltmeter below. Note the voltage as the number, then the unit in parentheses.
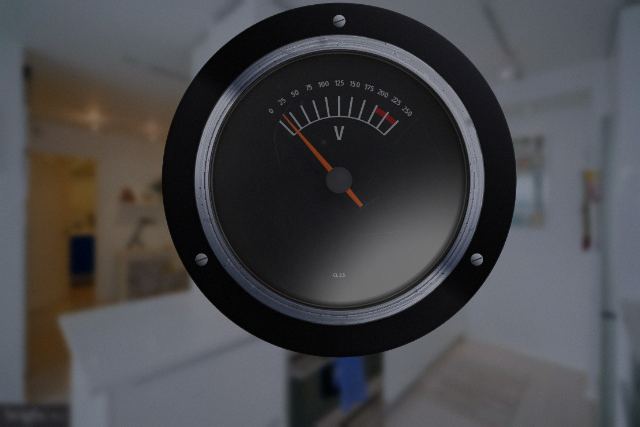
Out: 12.5 (V)
